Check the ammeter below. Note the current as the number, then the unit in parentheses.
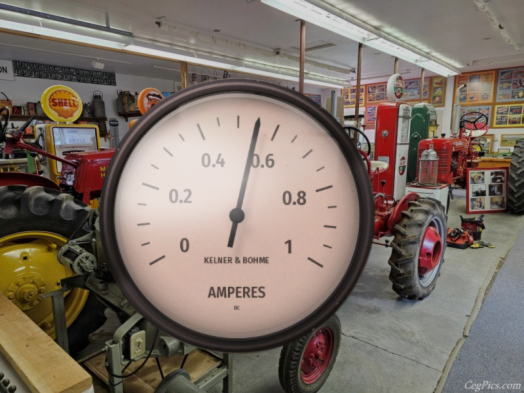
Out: 0.55 (A)
